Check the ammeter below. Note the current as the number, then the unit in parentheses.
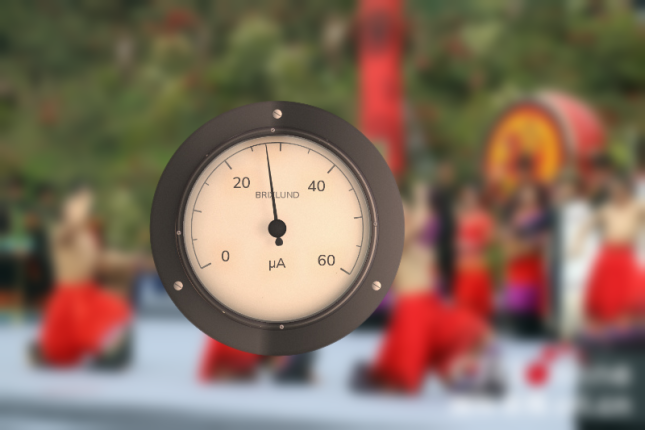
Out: 27.5 (µA)
